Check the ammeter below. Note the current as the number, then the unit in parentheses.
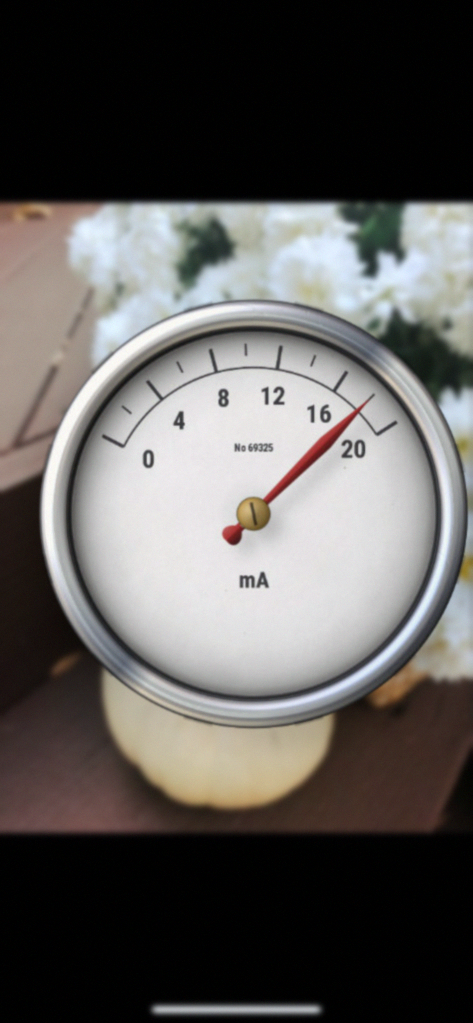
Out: 18 (mA)
